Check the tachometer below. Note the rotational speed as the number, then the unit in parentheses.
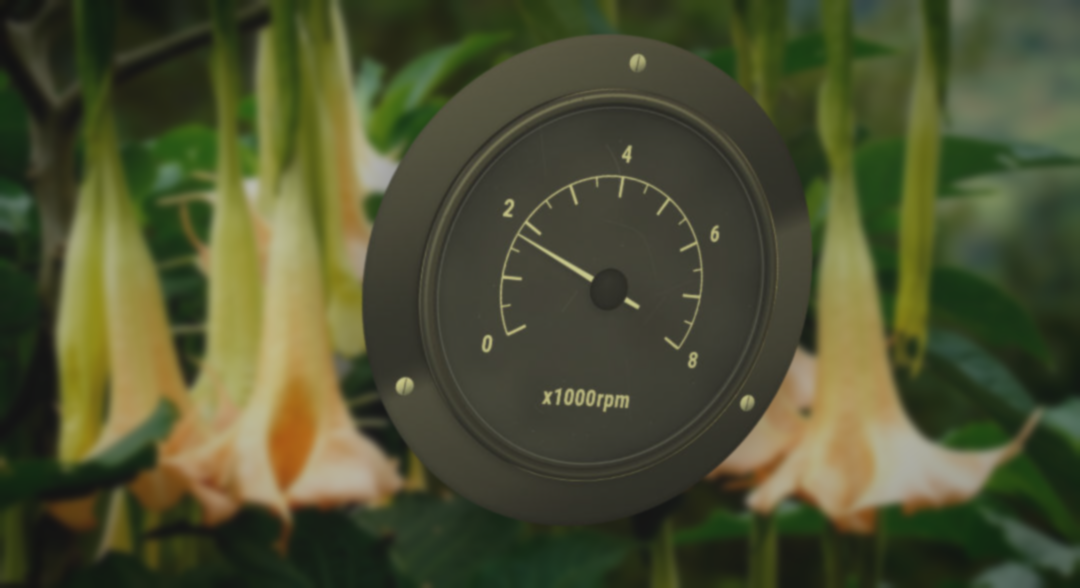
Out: 1750 (rpm)
